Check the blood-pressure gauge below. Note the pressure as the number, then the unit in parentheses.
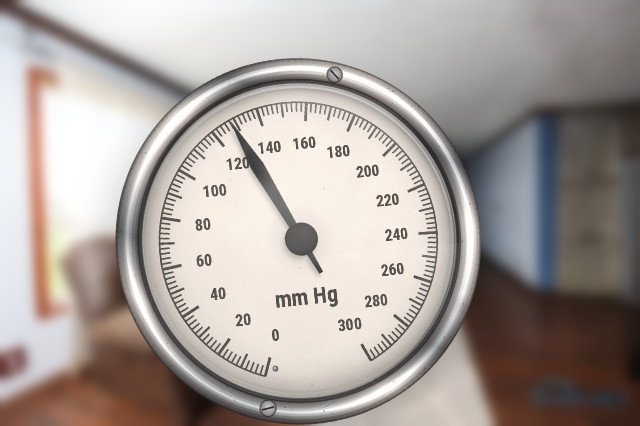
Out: 128 (mmHg)
